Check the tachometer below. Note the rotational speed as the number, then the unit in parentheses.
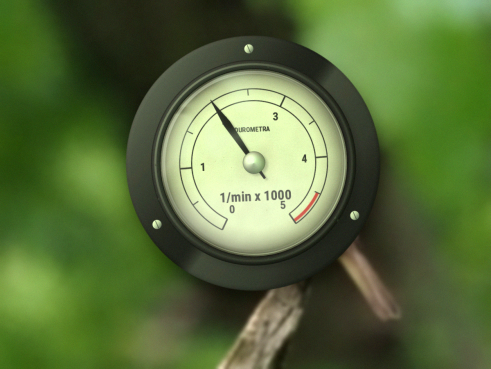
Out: 2000 (rpm)
